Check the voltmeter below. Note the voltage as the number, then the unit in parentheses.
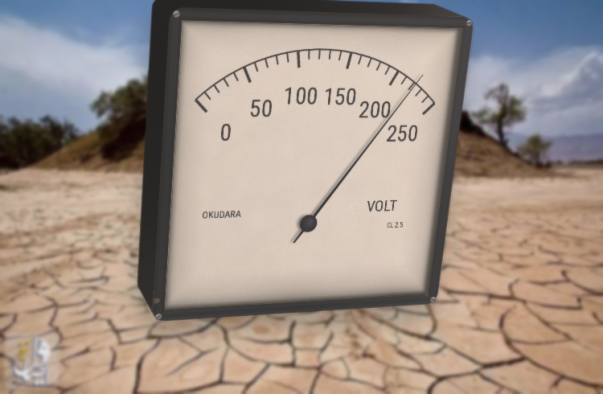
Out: 220 (V)
